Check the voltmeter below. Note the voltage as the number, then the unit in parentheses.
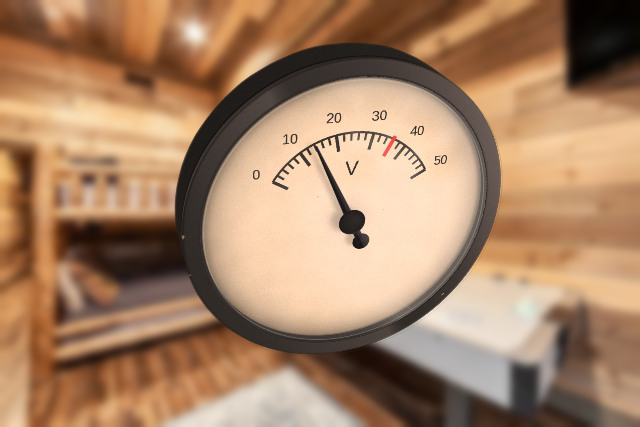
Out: 14 (V)
